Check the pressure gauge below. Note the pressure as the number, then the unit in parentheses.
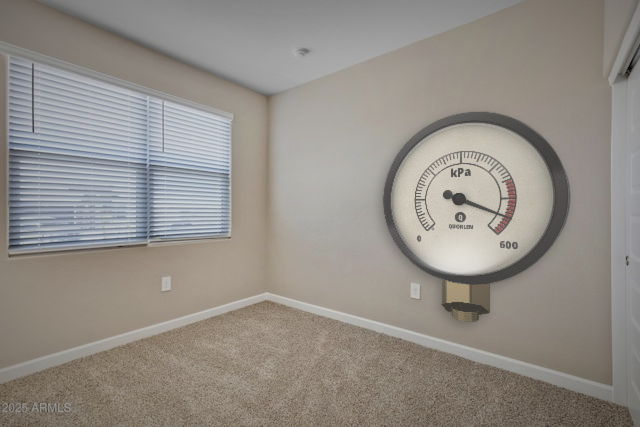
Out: 550 (kPa)
